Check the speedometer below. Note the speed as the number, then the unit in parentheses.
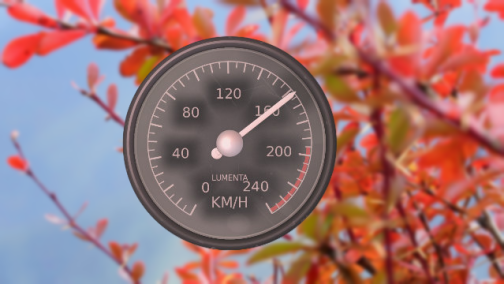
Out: 162.5 (km/h)
